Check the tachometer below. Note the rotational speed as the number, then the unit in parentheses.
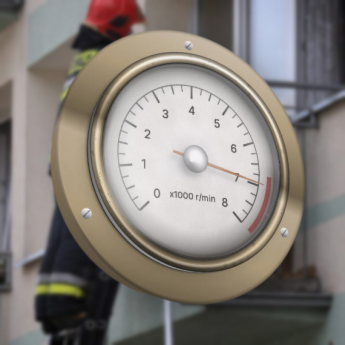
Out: 7000 (rpm)
